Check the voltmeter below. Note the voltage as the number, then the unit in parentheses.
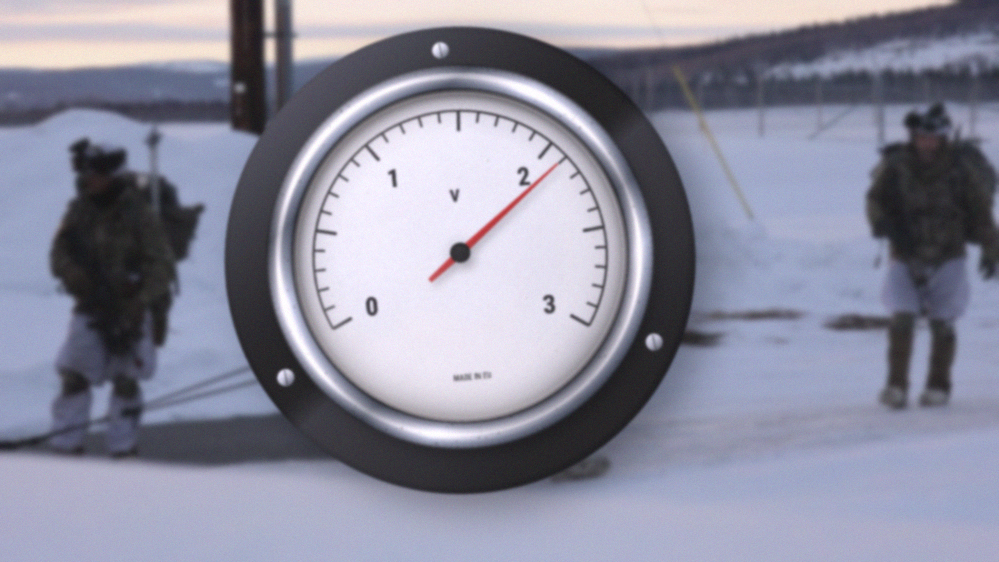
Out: 2.1 (V)
